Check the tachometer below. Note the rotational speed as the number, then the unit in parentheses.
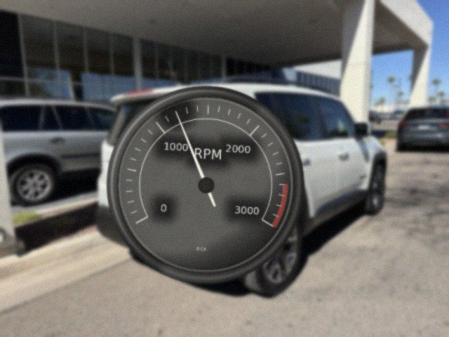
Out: 1200 (rpm)
